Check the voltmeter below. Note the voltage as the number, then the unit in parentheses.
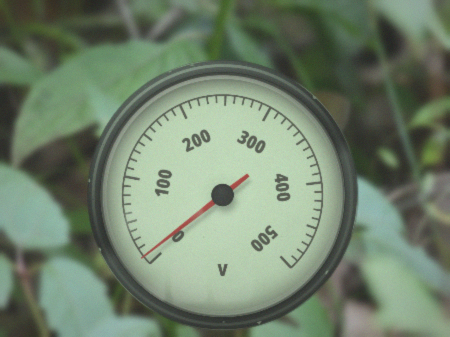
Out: 10 (V)
